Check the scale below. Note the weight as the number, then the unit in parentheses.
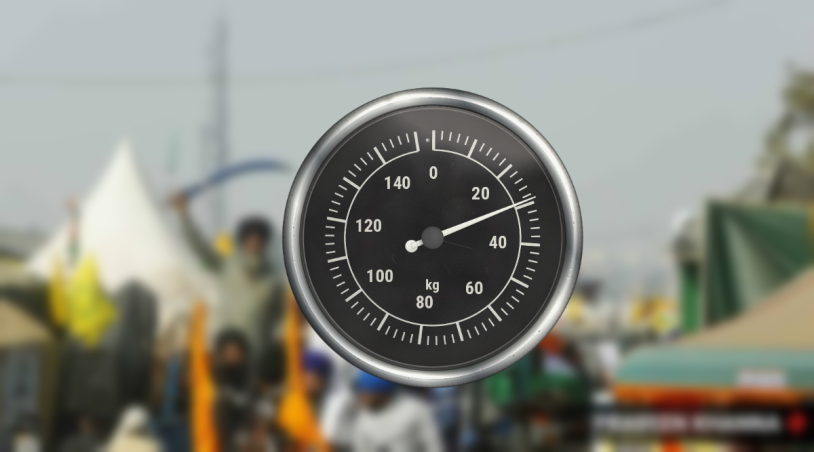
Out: 29 (kg)
